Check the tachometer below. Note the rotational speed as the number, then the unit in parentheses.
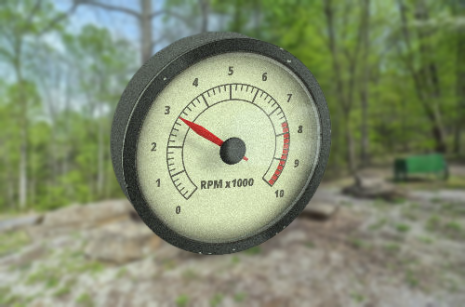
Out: 3000 (rpm)
